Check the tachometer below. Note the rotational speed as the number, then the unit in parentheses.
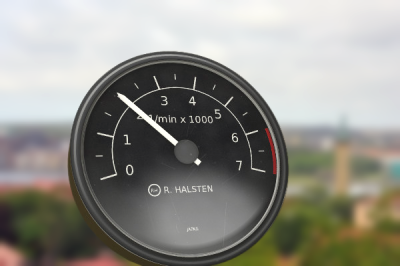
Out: 2000 (rpm)
